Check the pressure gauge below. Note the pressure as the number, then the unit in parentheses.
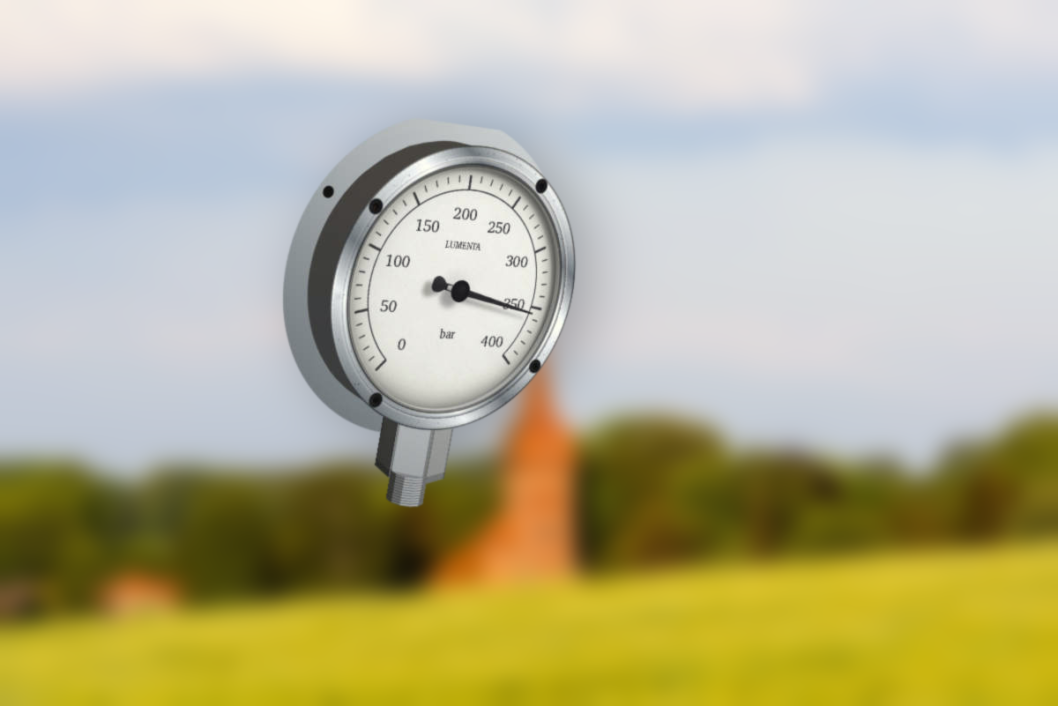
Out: 355 (bar)
